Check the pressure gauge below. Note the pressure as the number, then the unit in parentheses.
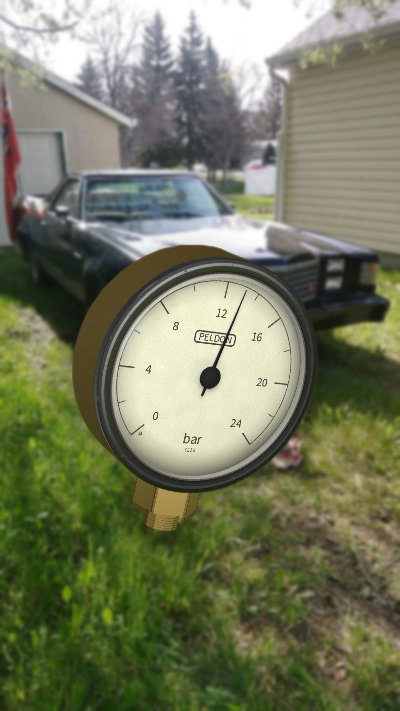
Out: 13 (bar)
